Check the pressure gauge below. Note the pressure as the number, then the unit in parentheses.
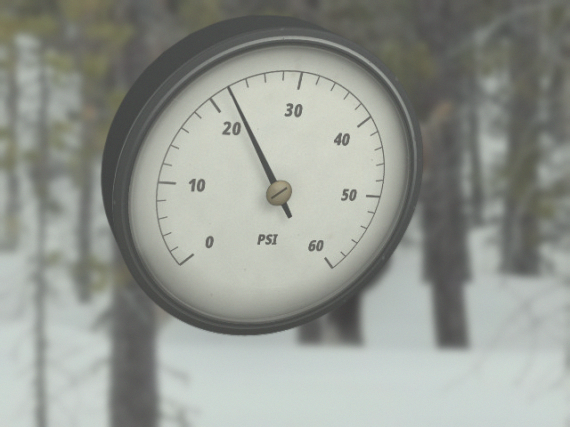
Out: 22 (psi)
